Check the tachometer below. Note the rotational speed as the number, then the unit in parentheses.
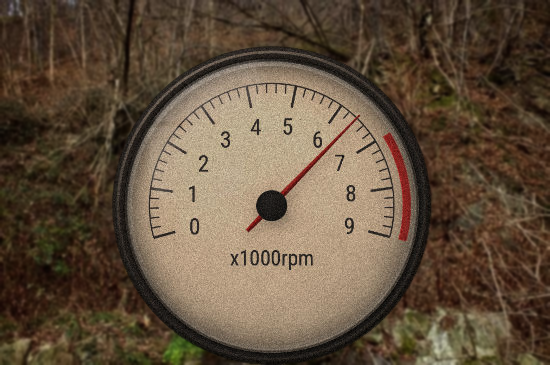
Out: 6400 (rpm)
